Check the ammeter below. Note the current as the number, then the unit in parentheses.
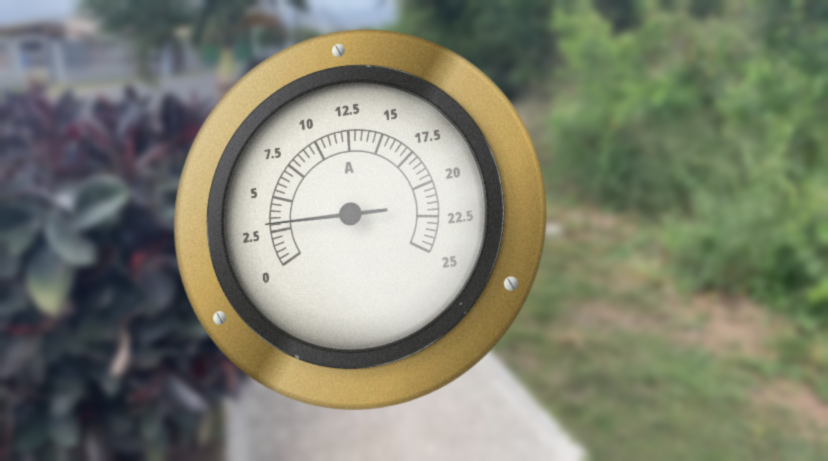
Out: 3 (A)
